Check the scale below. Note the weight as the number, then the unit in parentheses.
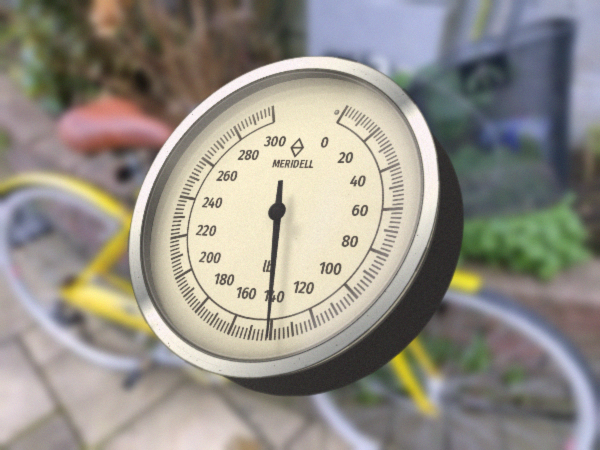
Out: 140 (lb)
